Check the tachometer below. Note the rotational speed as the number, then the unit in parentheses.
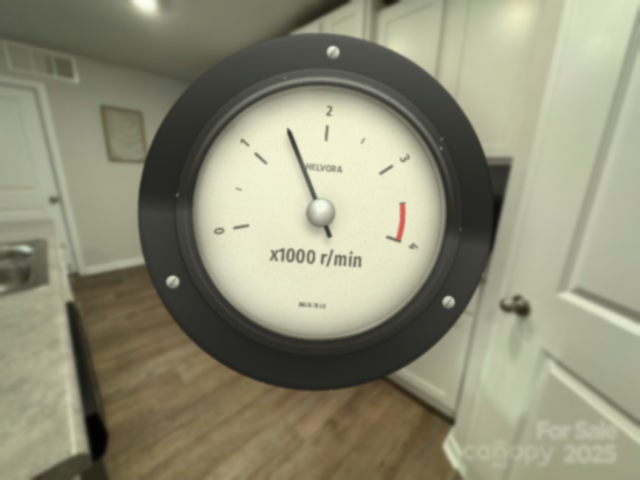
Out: 1500 (rpm)
